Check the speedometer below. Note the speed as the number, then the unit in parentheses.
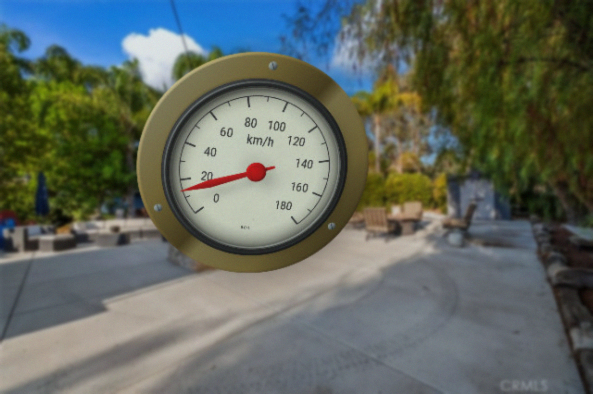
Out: 15 (km/h)
